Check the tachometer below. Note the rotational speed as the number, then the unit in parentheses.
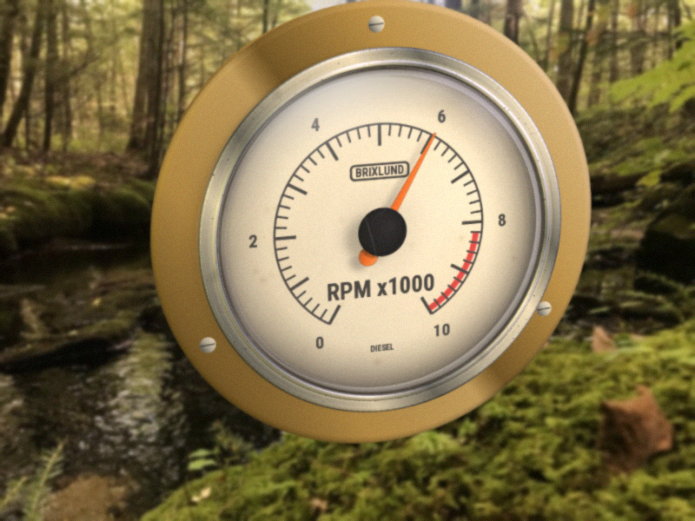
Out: 6000 (rpm)
